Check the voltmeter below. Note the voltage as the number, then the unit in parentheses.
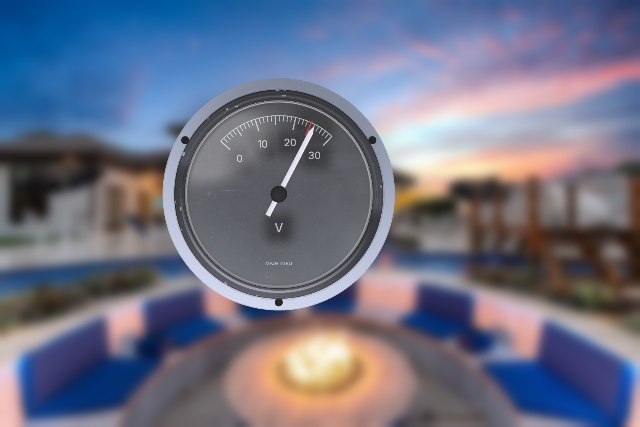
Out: 25 (V)
